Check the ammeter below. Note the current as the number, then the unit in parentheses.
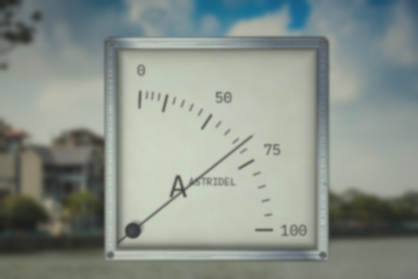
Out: 67.5 (A)
